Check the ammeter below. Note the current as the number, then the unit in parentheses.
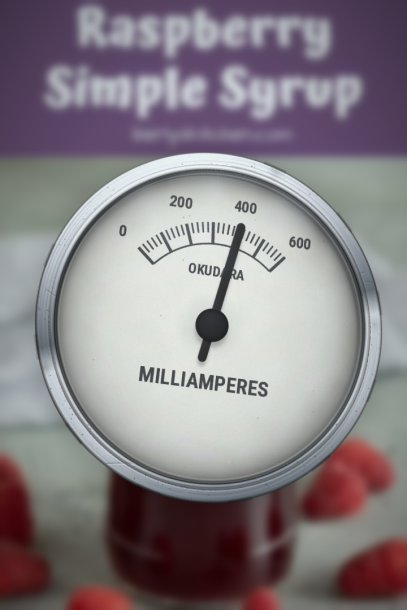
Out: 400 (mA)
